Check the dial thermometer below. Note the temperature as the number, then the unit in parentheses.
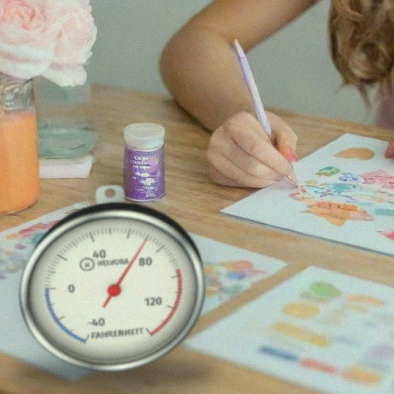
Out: 70 (°F)
